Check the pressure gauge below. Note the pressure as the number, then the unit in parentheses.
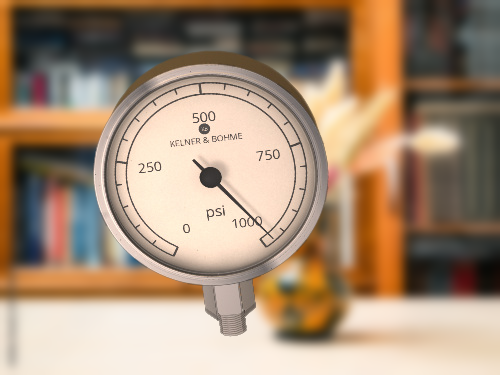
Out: 975 (psi)
